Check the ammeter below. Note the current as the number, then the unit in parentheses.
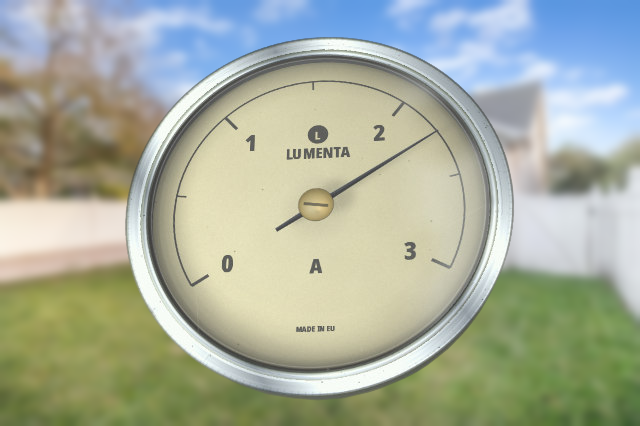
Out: 2.25 (A)
